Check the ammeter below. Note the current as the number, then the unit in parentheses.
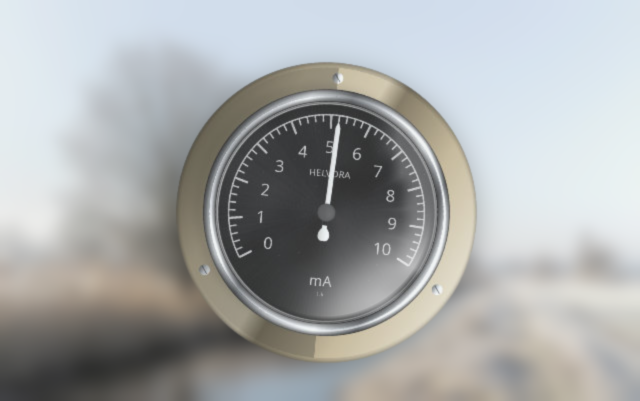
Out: 5.2 (mA)
